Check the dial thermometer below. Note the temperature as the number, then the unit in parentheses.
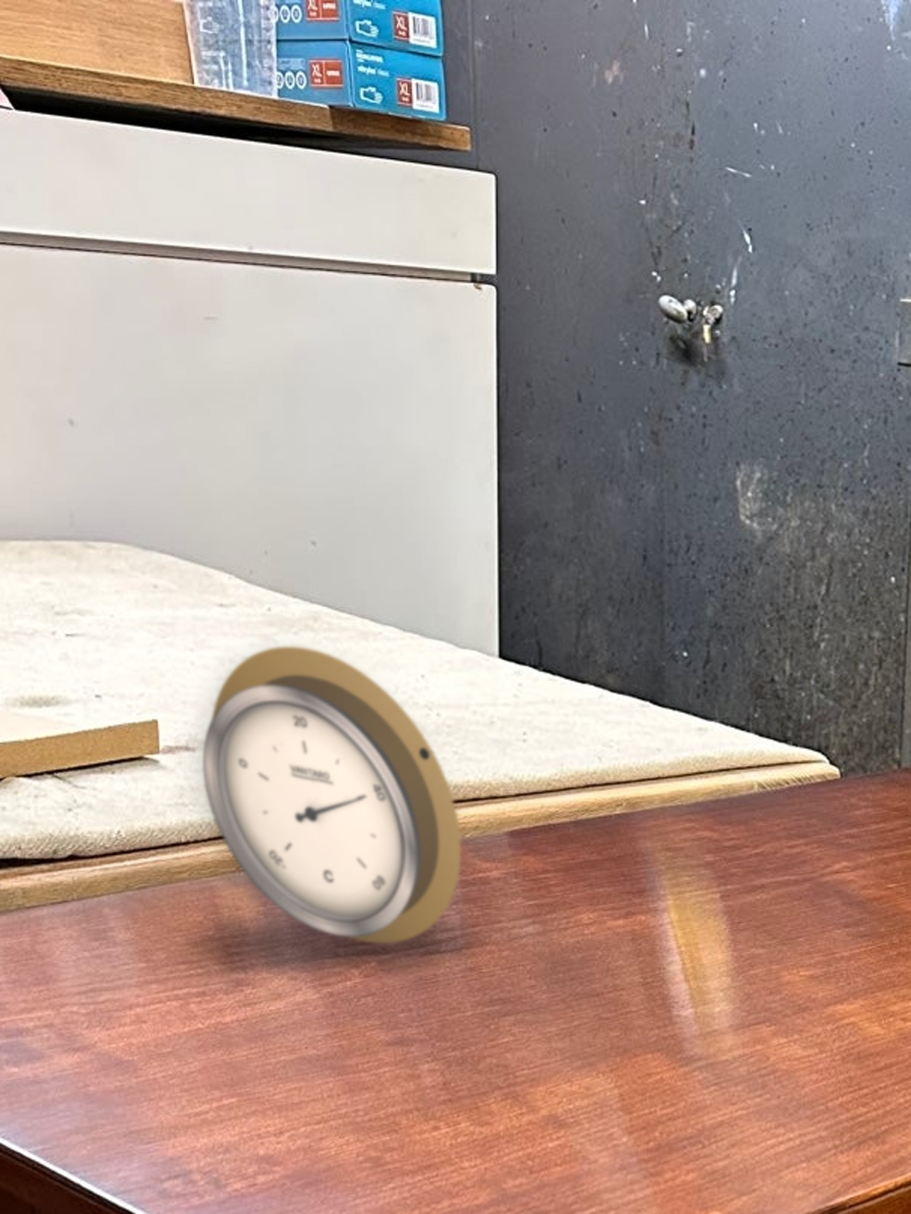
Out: 40 (°C)
